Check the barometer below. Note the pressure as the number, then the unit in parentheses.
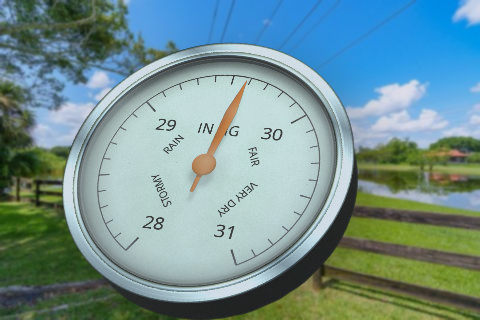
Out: 29.6 (inHg)
